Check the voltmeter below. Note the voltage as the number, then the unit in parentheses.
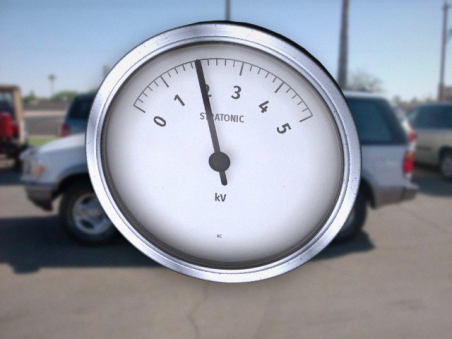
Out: 2 (kV)
